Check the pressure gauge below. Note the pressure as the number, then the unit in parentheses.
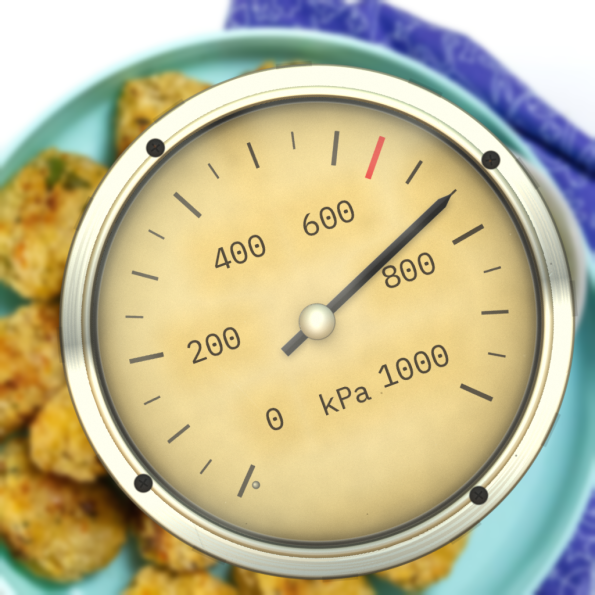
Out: 750 (kPa)
